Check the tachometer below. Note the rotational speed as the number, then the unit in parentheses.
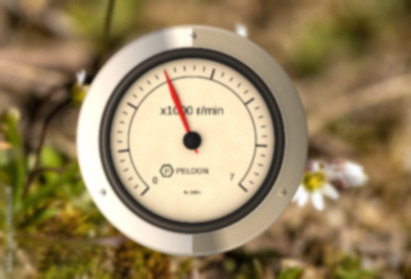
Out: 3000 (rpm)
